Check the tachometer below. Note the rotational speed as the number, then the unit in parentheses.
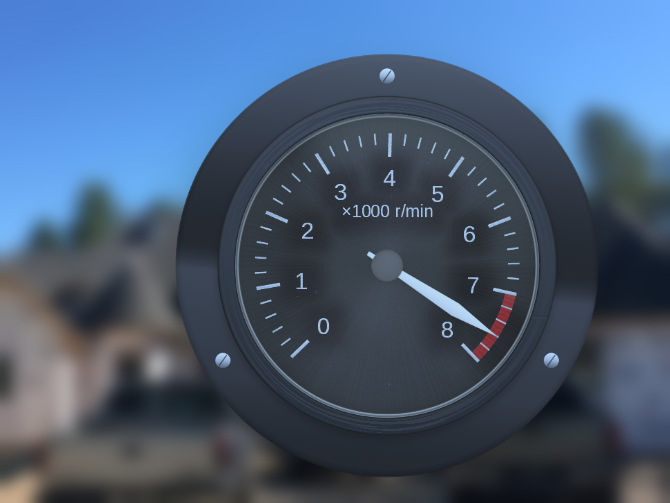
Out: 7600 (rpm)
